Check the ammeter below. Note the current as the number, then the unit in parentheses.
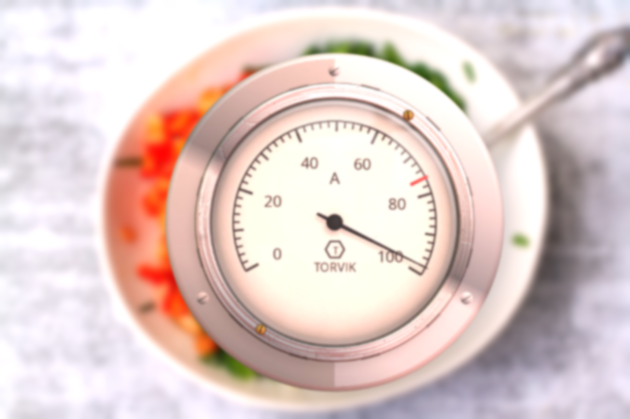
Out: 98 (A)
